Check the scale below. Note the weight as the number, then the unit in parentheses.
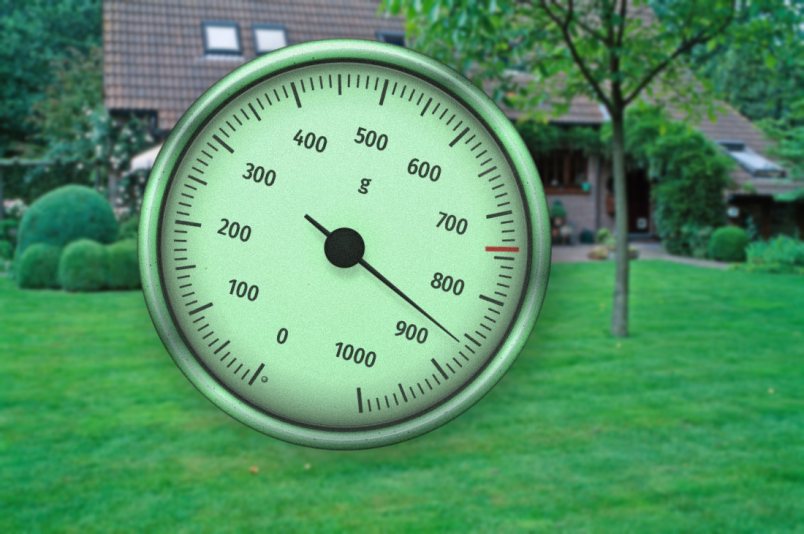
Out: 860 (g)
